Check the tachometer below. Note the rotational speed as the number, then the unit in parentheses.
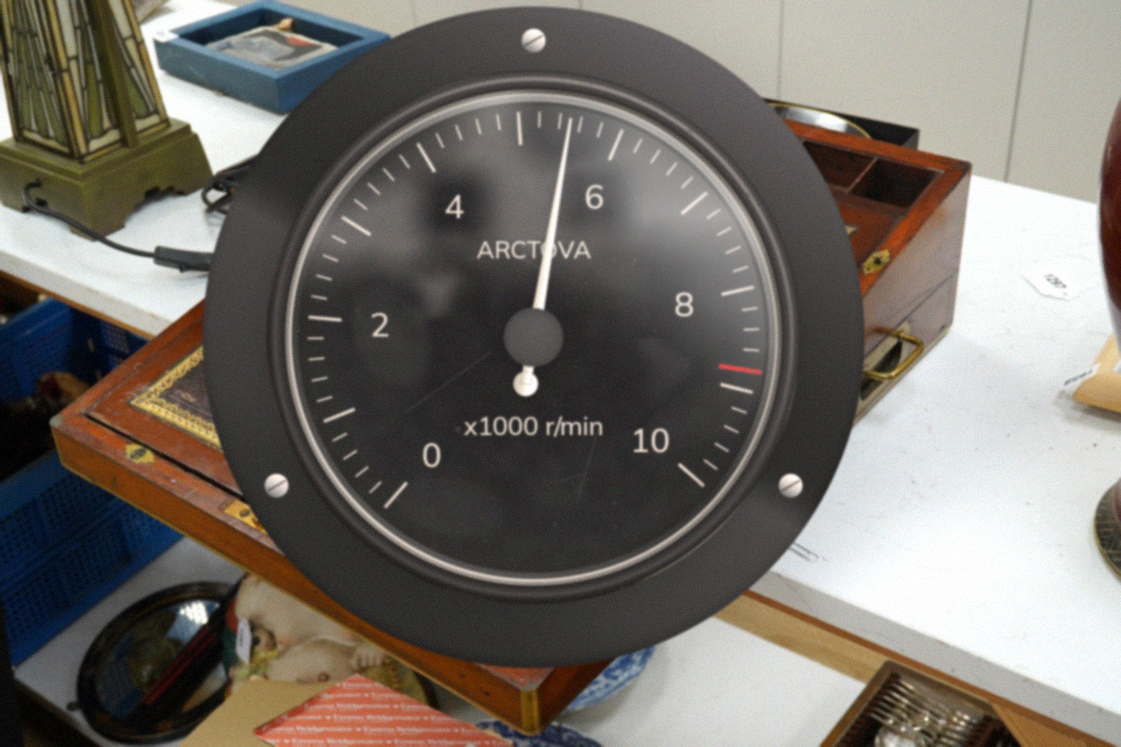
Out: 5500 (rpm)
